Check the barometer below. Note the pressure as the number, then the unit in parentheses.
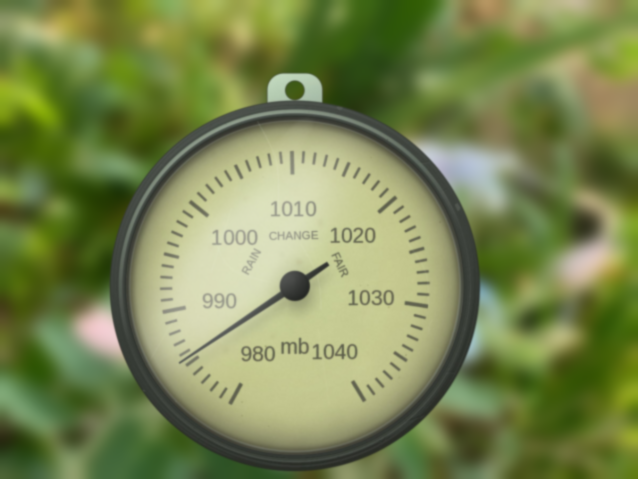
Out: 985.5 (mbar)
